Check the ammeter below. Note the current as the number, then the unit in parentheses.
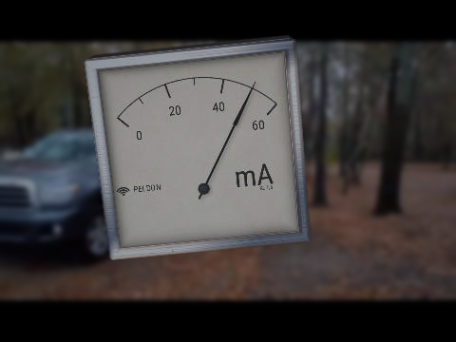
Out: 50 (mA)
